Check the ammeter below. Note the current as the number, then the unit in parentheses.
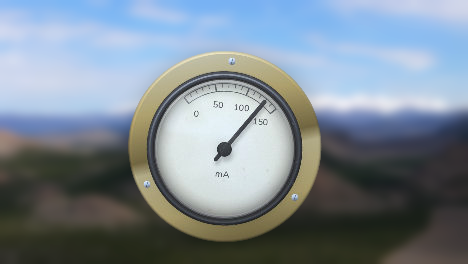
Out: 130 (mA)
